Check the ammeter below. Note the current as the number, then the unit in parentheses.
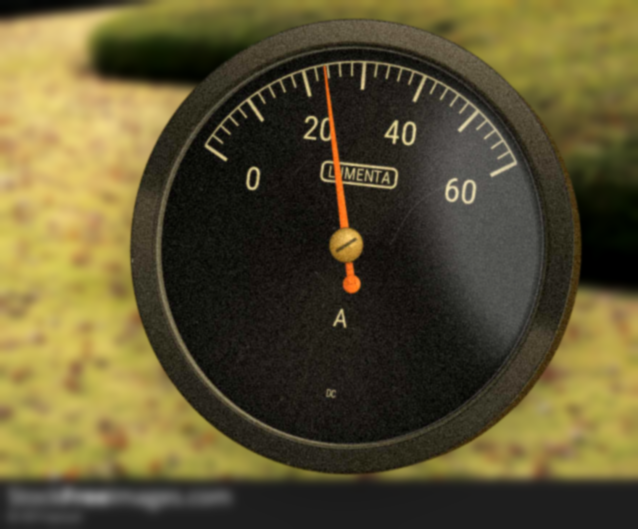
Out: 24 (A)
